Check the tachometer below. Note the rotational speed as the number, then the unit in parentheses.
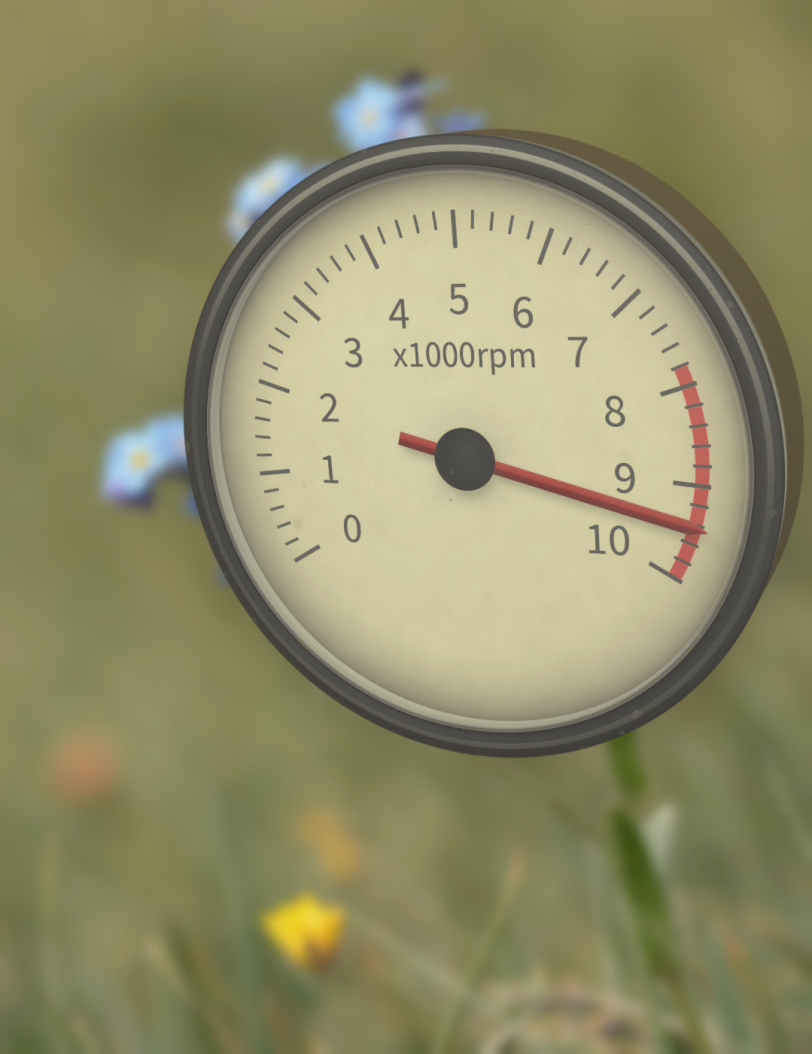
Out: 9400 (rpm)
